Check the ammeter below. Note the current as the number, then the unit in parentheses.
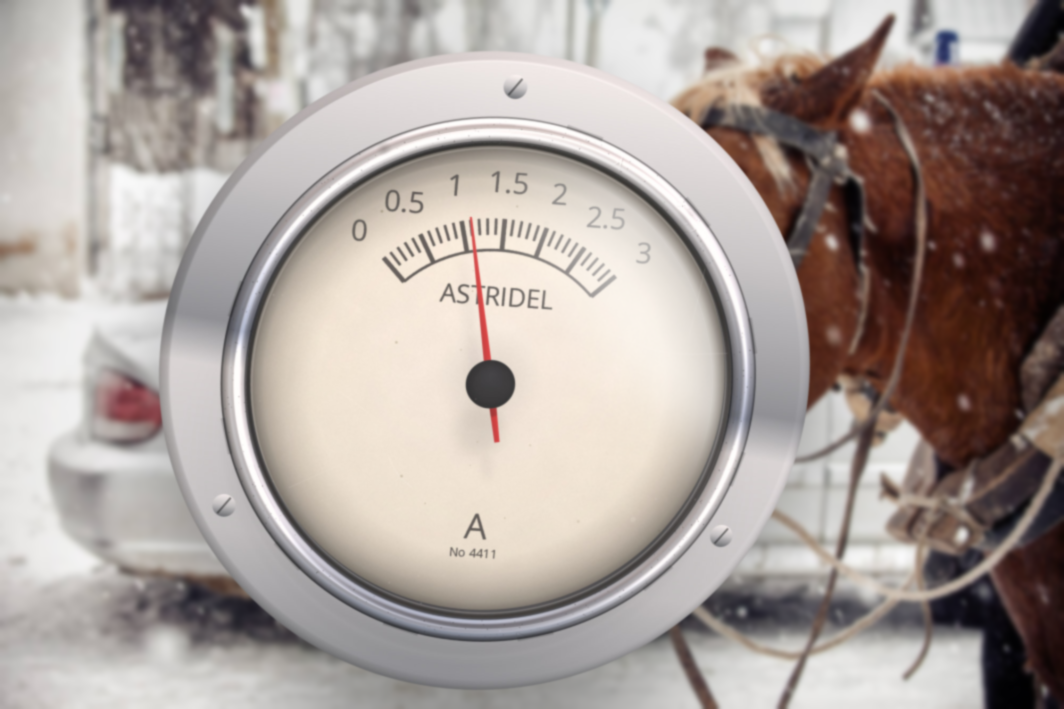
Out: 1.1 (A)
